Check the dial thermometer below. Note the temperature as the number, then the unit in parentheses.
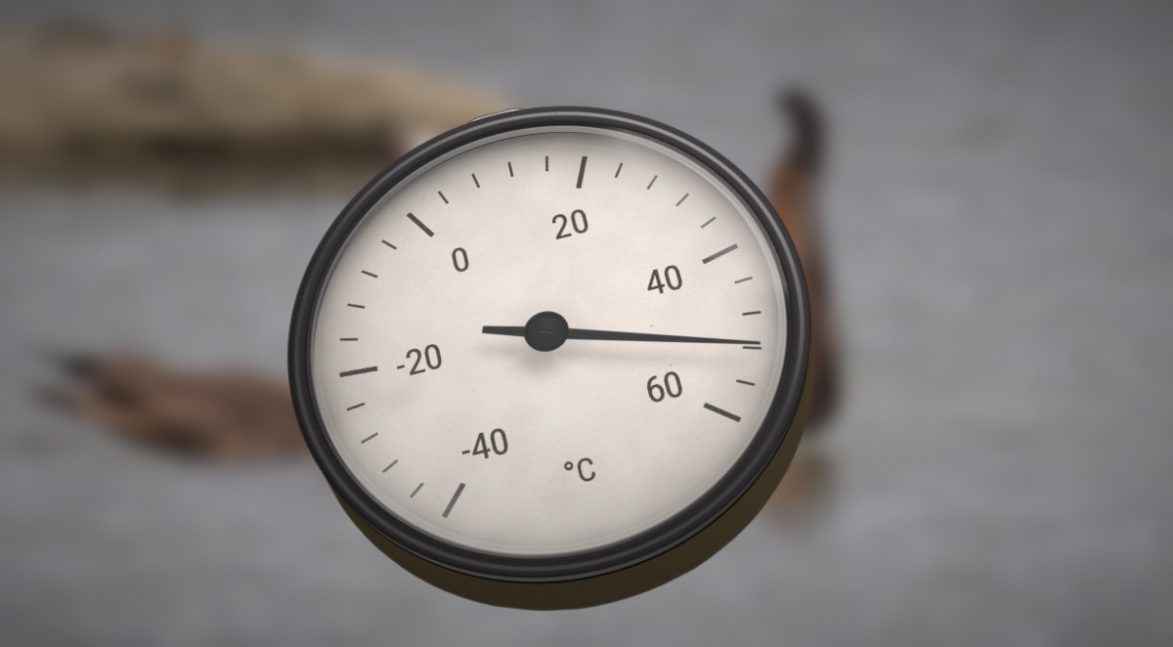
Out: 52 (°C)
